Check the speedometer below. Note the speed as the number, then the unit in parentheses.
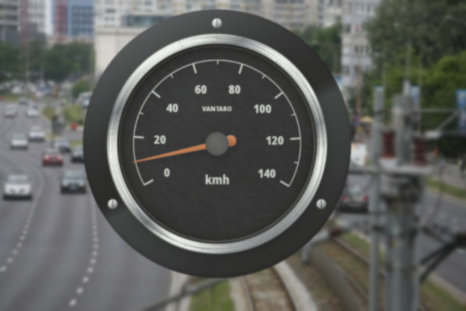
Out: 10 (km/h)
